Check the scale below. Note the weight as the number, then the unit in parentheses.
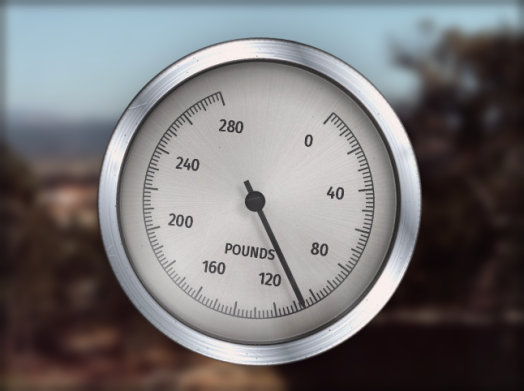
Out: 106 (lb)
